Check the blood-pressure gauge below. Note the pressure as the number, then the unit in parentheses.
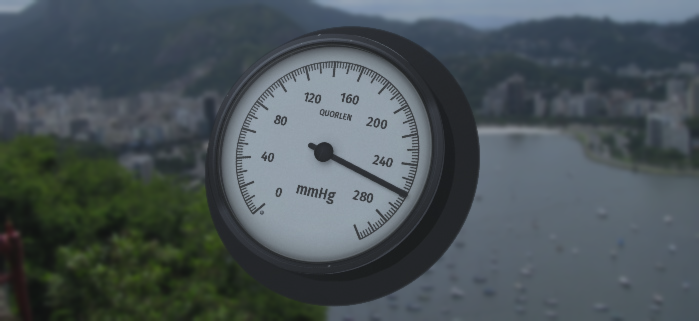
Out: 260 (mmHg)
